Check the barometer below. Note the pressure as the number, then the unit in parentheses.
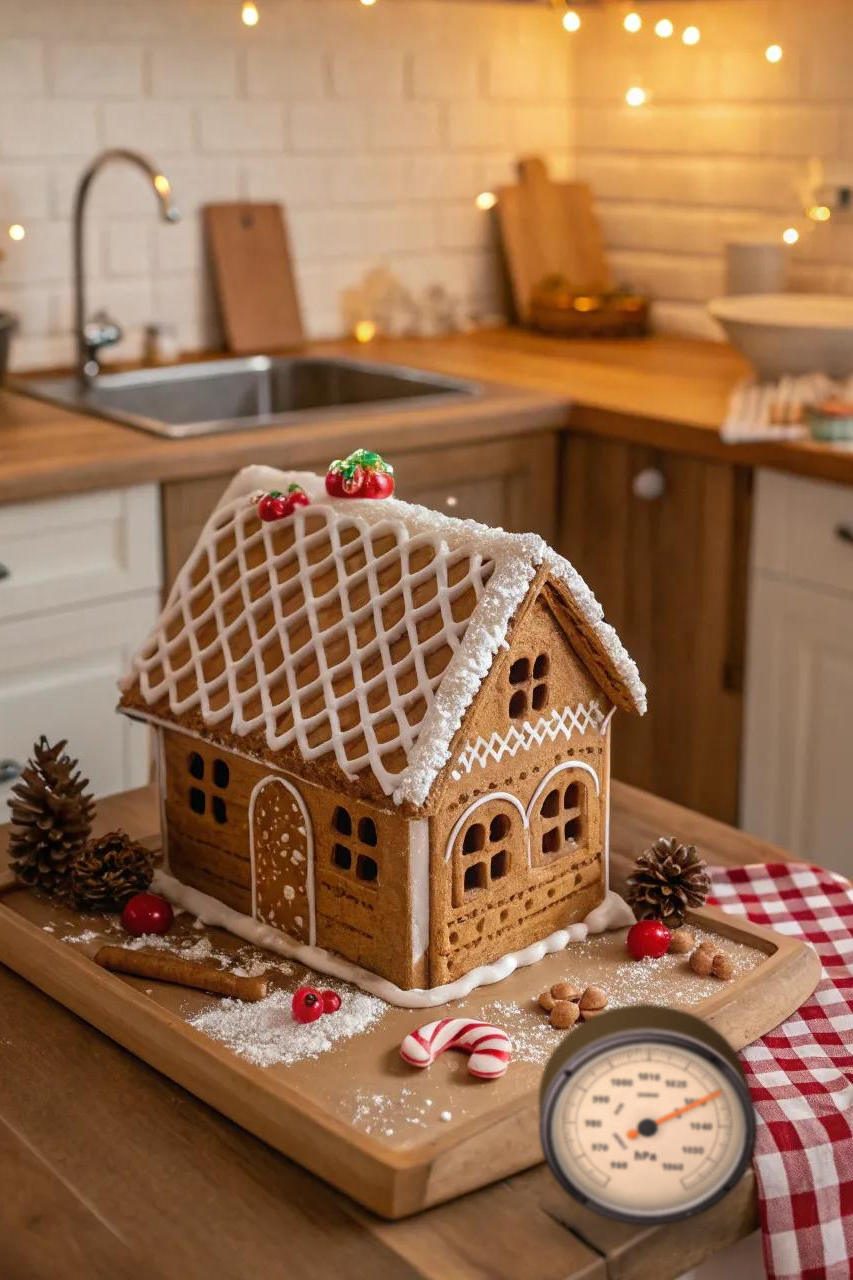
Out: 1030 (hPa)
